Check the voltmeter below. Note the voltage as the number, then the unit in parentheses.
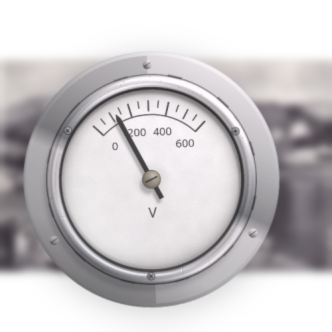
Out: 125 (V)
